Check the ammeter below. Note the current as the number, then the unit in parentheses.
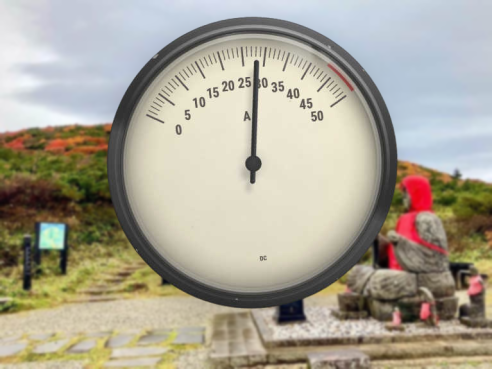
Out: 28 (A)
